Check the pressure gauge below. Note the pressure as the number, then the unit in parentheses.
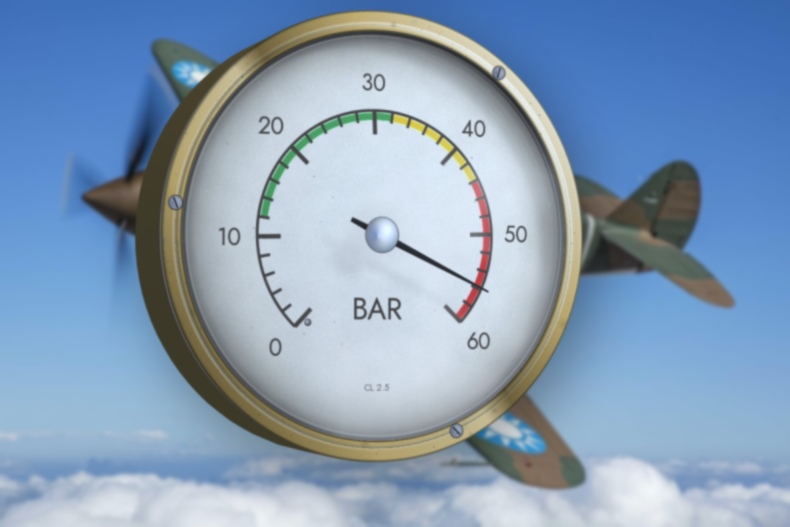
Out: 56 (bar)
